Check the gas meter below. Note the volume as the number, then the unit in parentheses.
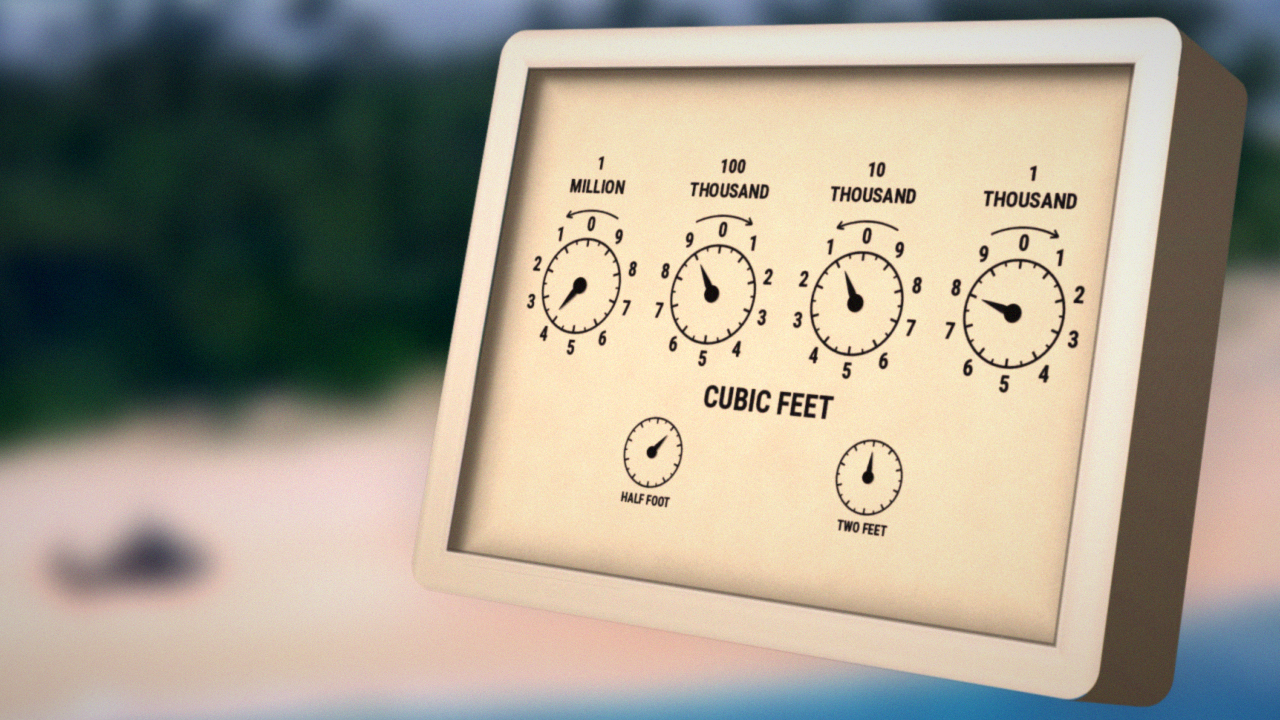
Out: 390800 (ft³)
